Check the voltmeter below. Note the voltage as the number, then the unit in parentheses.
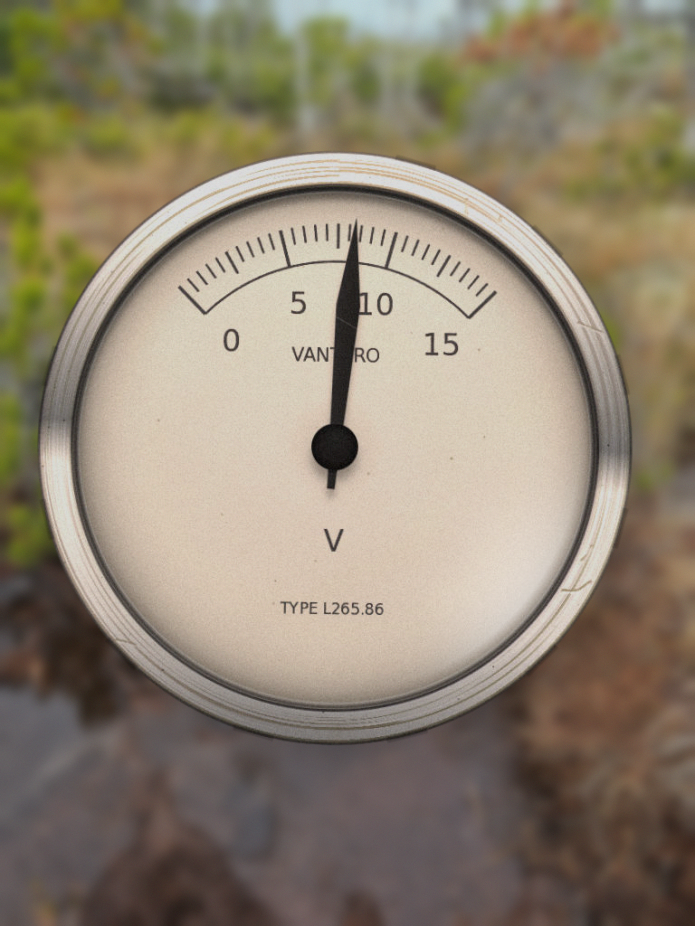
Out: 8.25 (V)
